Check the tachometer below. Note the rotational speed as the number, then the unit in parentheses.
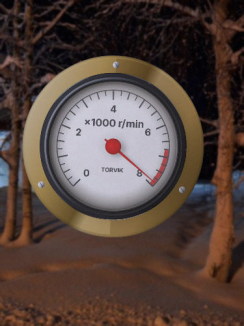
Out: 7875 (rpm)
